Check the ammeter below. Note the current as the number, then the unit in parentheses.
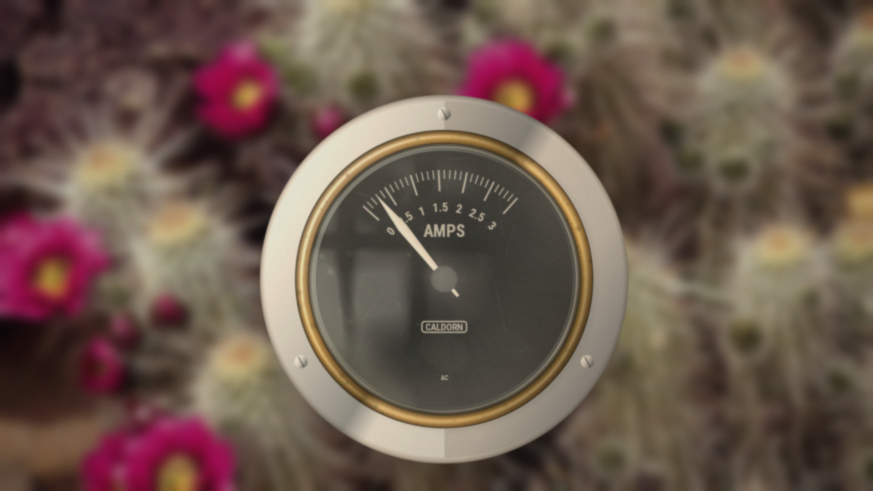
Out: 0.3 (A)
